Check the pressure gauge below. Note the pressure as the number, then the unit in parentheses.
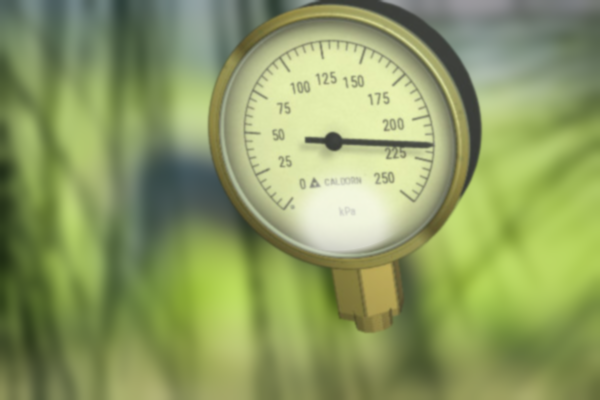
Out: 215 (kPa)
